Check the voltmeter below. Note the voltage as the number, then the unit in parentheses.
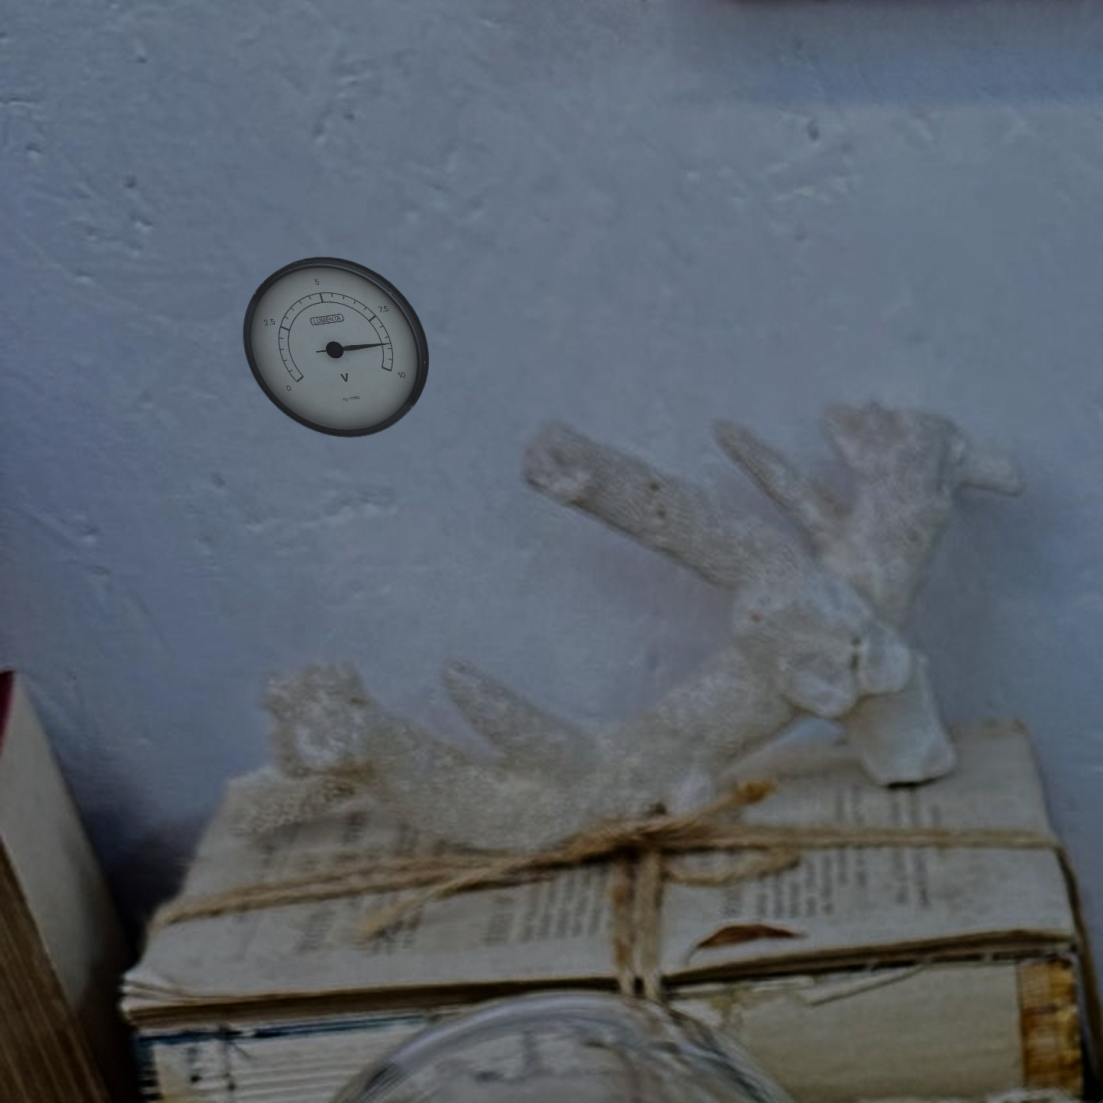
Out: 8.75 (V)
